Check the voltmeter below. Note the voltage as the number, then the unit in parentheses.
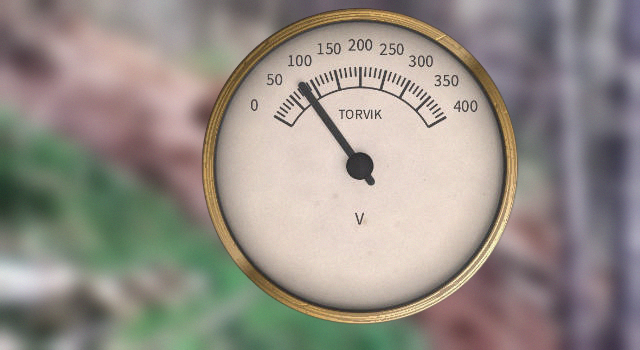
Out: 80 (V)
